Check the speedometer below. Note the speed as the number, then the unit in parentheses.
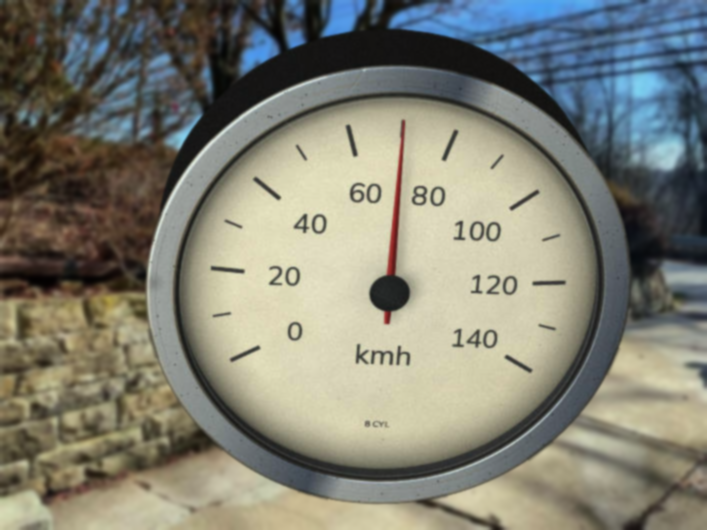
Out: 70 (km/h)
